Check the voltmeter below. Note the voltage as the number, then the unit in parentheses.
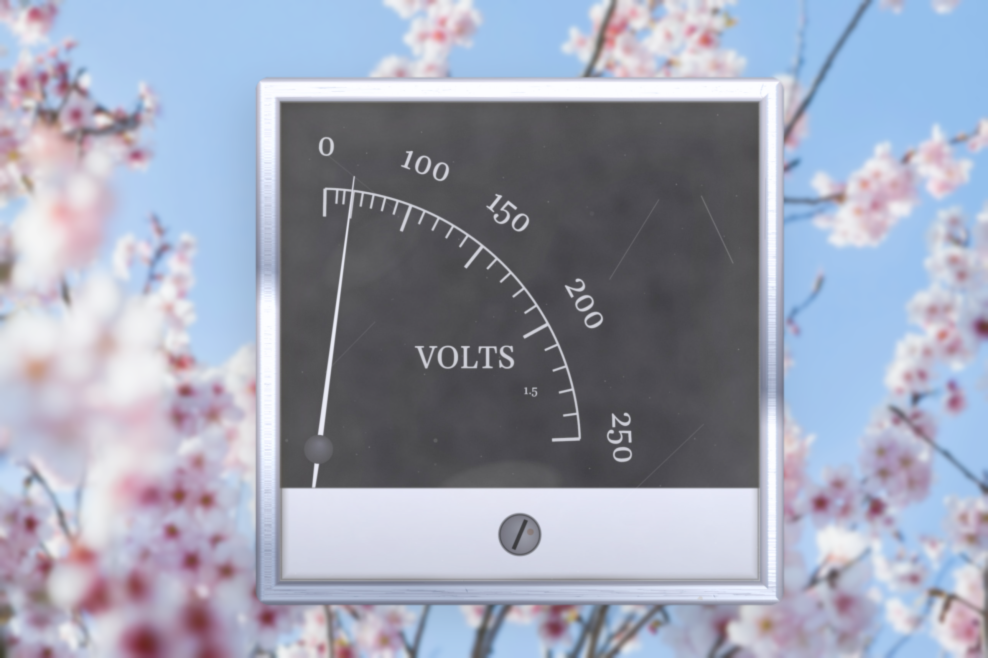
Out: 50 (V)
